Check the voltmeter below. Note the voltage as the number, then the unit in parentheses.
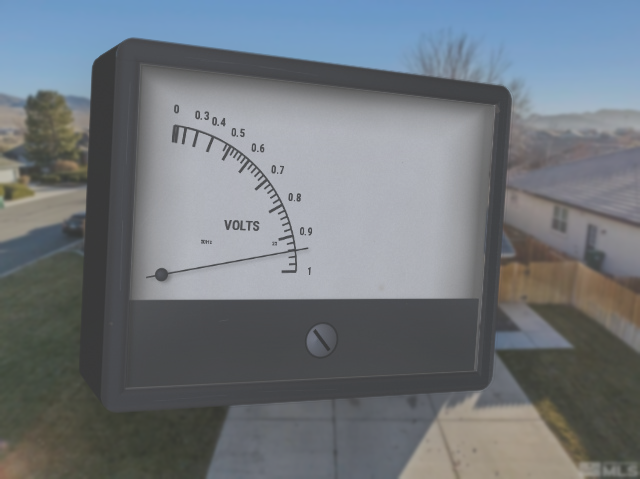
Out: 0.94 (V)
